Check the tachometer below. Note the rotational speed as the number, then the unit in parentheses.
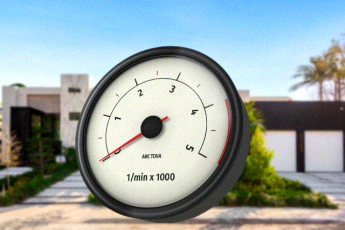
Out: 0 (rpm)
